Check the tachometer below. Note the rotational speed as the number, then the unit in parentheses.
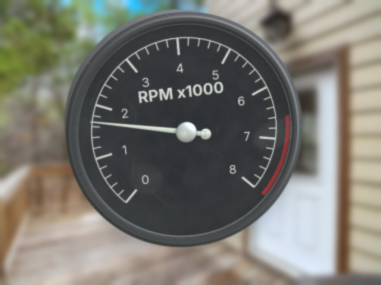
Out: 1700 (rpm)
